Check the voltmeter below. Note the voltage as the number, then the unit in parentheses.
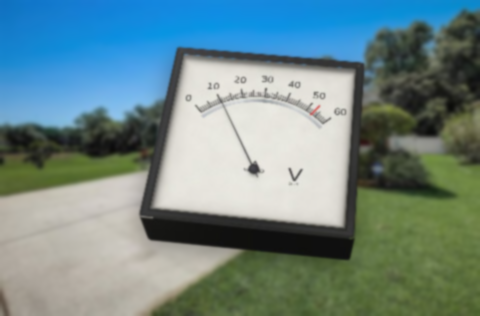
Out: 10 (V)
